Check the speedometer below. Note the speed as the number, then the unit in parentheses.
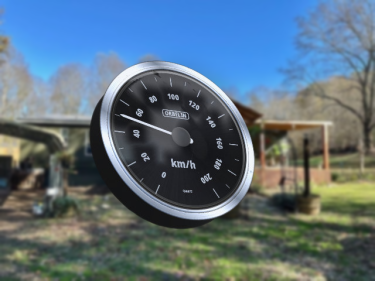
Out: 50 (km/h)
